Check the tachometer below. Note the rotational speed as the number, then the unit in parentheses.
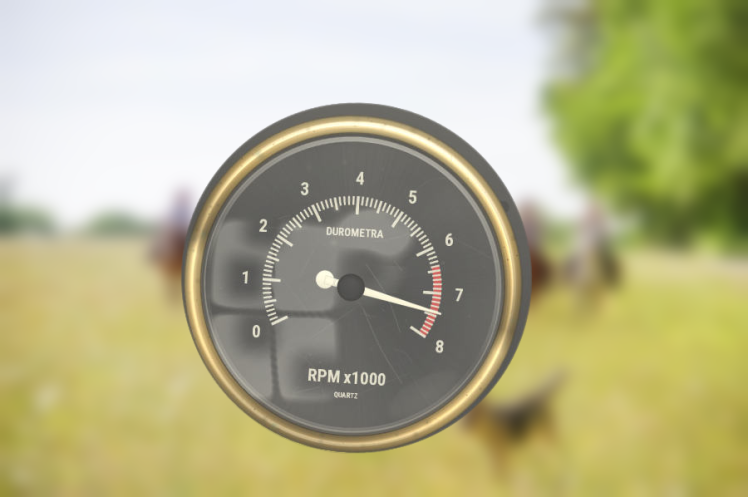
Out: 7400 (rpm)
